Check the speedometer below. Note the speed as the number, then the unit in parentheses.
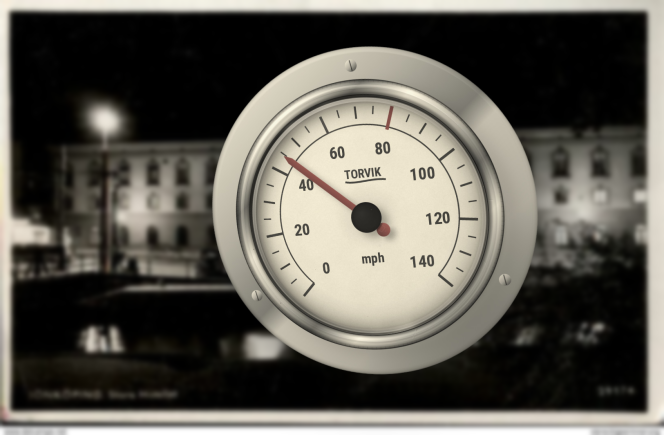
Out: 45 (mph)
